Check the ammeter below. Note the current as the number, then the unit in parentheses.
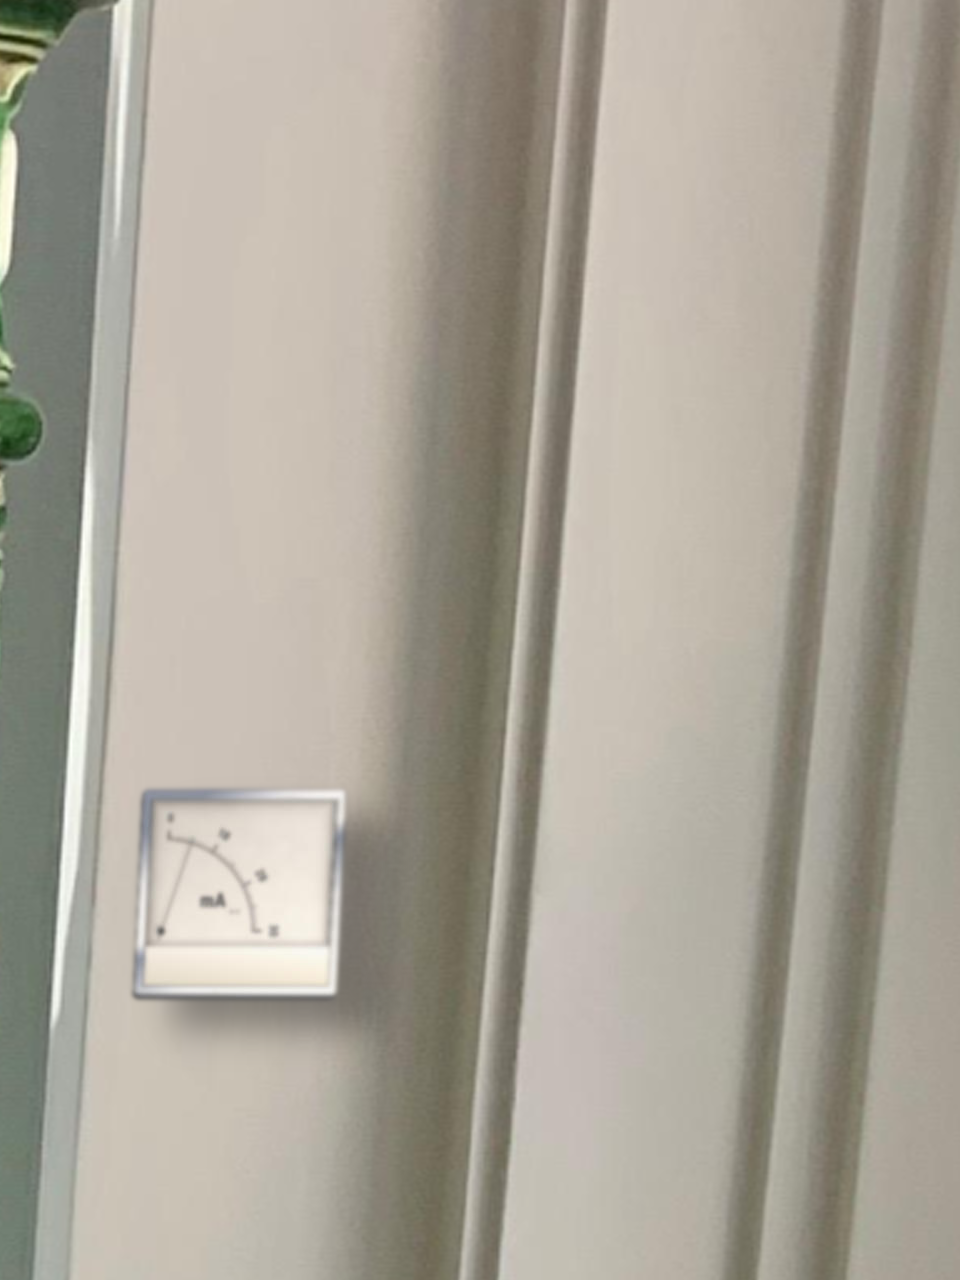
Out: 5 (mA)
